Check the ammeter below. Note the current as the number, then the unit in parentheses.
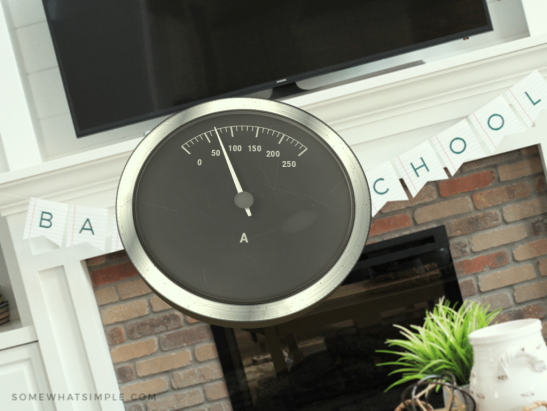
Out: 70 (A)
